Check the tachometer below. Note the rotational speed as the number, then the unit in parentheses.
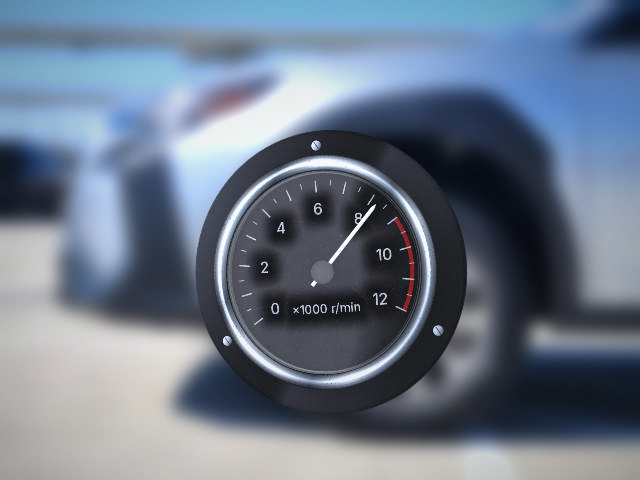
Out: 8250 (rpm)
